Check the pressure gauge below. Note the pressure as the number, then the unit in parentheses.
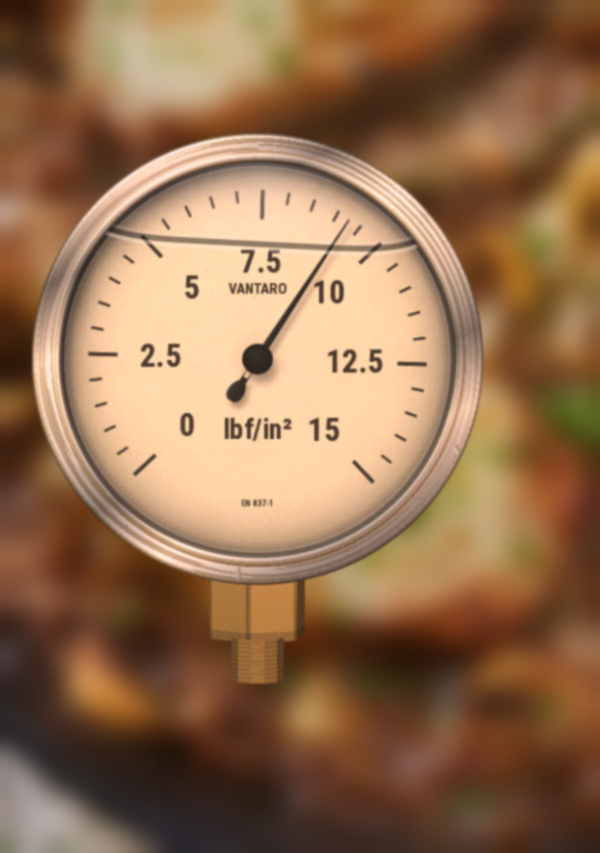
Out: 9.25 (psi)
